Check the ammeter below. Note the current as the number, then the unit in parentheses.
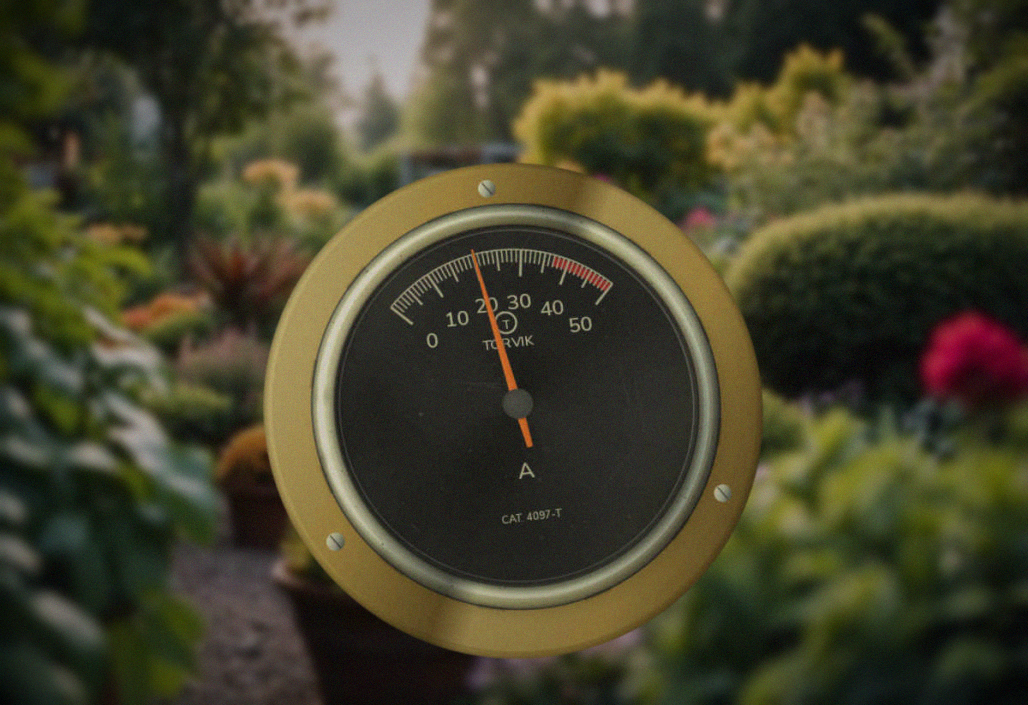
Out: 20 (A)
